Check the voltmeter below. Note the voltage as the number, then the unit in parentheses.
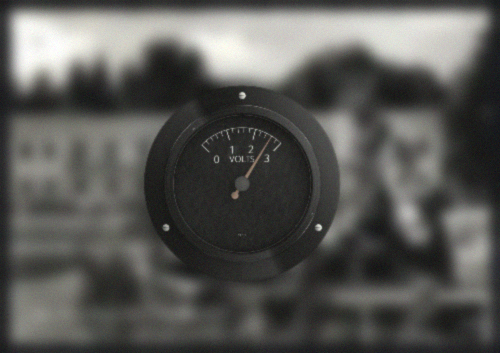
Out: 2.6 (V)
